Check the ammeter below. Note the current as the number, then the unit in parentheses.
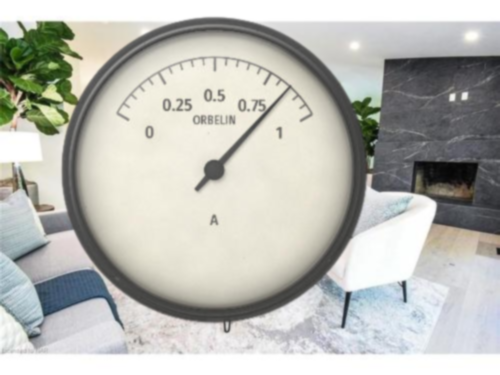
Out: 0.85 (A)
